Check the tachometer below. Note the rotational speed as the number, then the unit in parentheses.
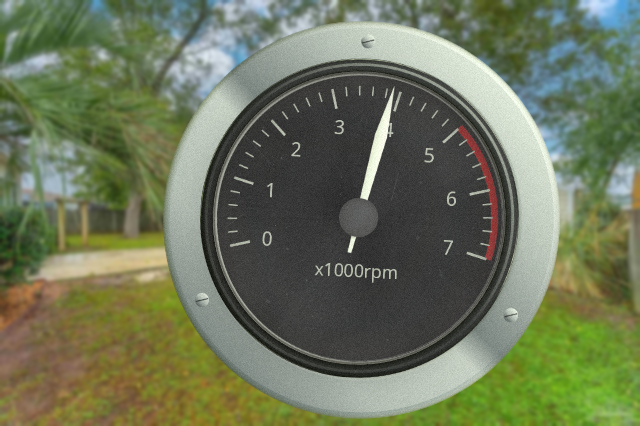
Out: 3900 (rpm)
